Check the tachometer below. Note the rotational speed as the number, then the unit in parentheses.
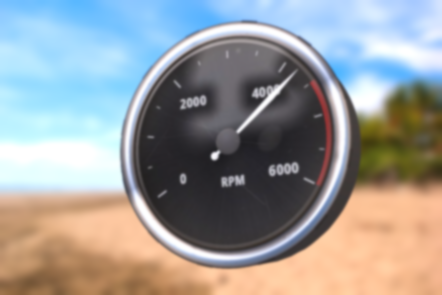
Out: 4250 (rpm)
